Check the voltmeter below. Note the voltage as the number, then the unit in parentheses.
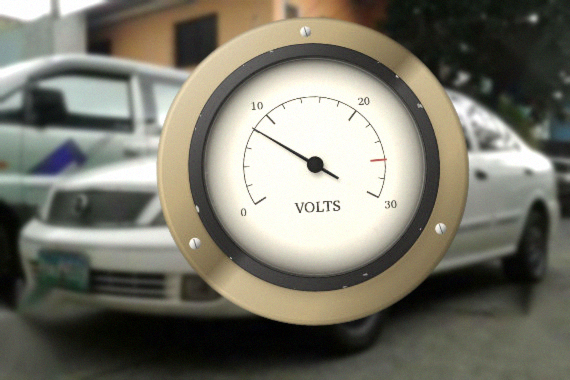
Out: 8 (V)
